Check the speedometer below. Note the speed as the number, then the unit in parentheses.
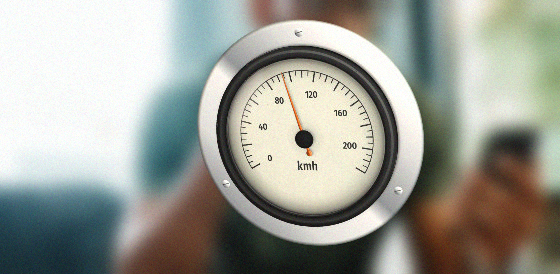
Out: 95 (km/h)
